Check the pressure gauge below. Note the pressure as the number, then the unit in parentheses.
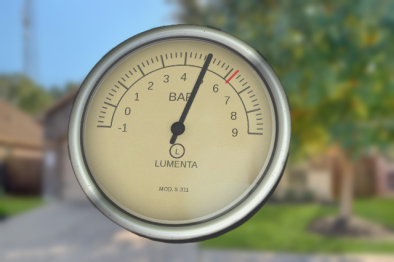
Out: 5 (bar)
